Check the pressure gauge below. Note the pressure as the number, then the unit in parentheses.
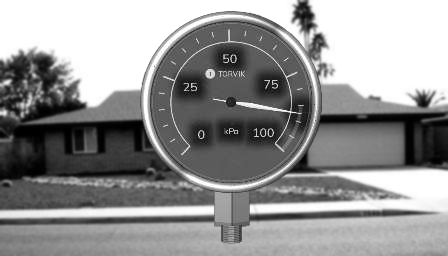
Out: 87.5 (kPa)
